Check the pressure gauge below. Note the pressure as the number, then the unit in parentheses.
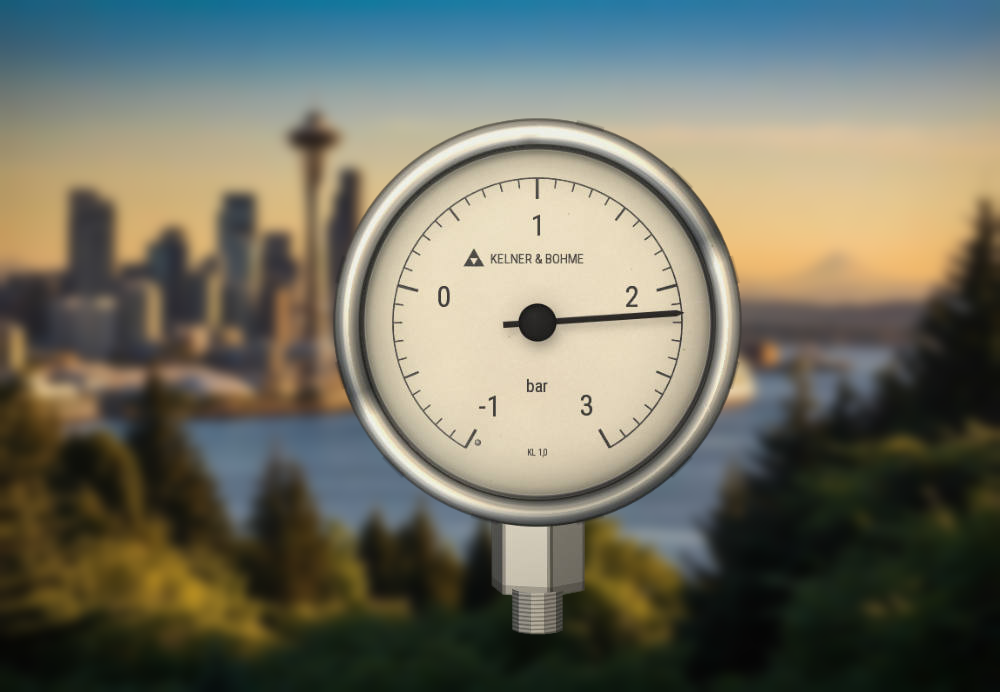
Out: 2.15 (bar)
